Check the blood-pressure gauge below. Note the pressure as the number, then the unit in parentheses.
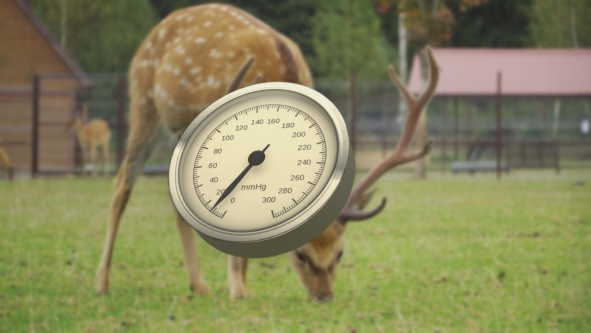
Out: 10 (mmHg)
